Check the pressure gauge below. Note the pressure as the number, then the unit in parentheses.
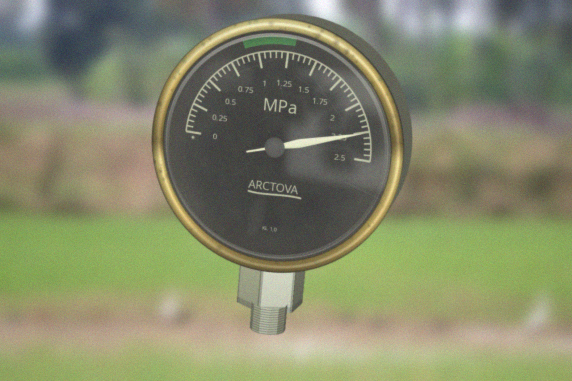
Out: 2.25 (MPa)
